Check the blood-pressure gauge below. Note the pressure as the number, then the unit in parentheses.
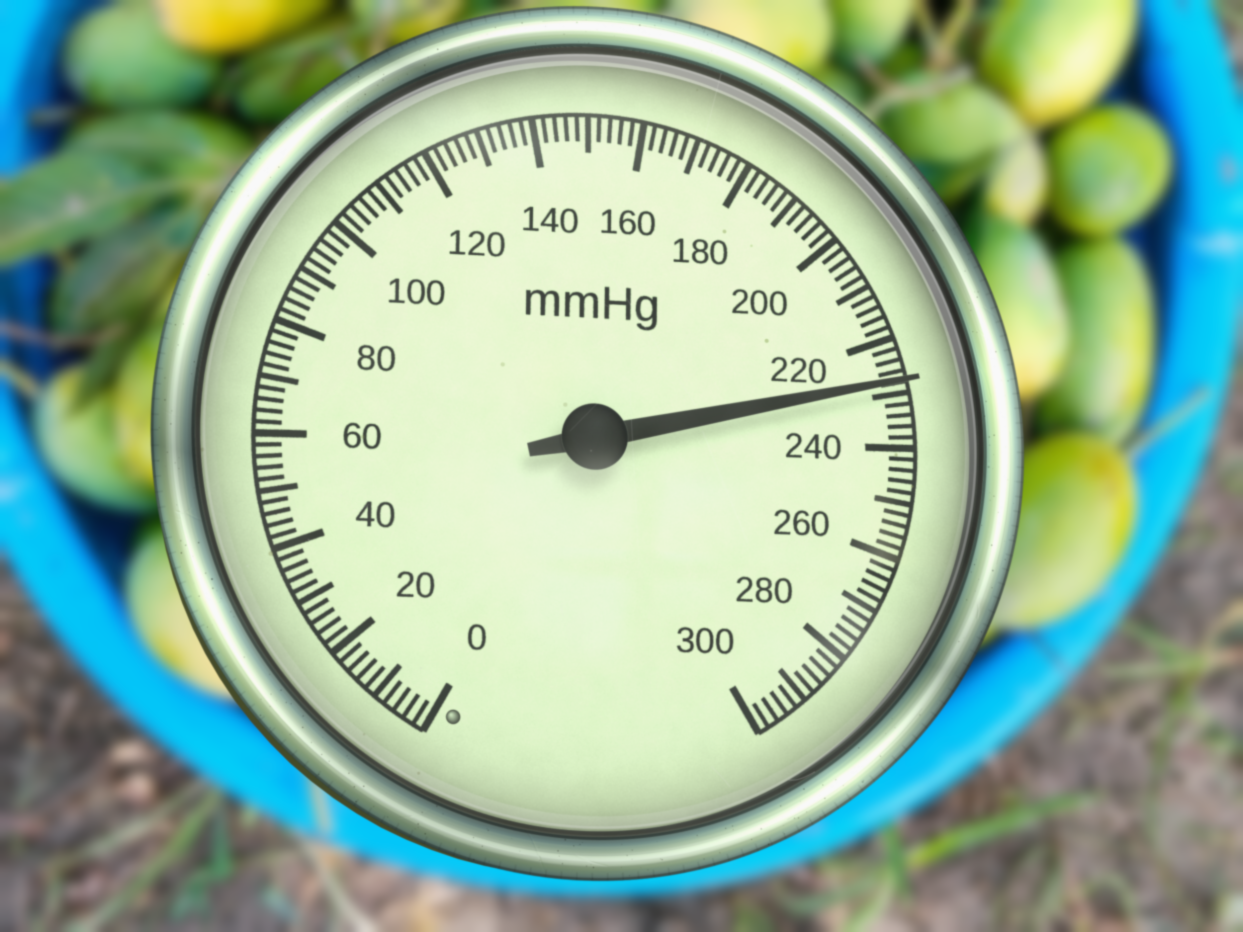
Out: 228 (mmHg)
